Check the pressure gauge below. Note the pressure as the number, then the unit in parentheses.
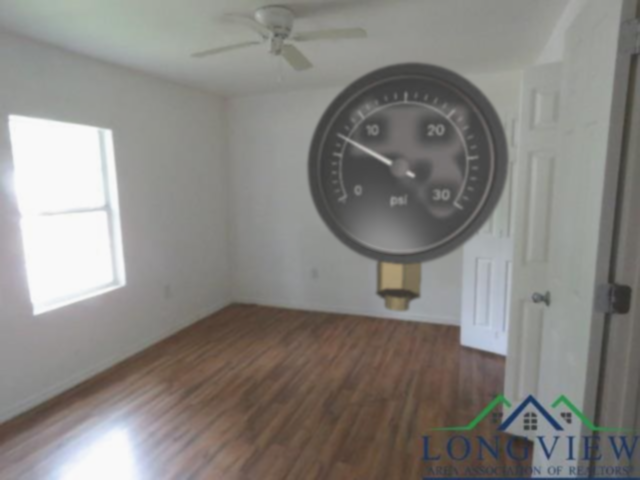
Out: 7 (psi)
